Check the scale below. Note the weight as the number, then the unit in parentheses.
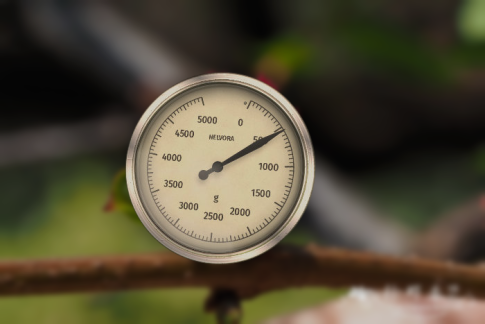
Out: 550 (g)
